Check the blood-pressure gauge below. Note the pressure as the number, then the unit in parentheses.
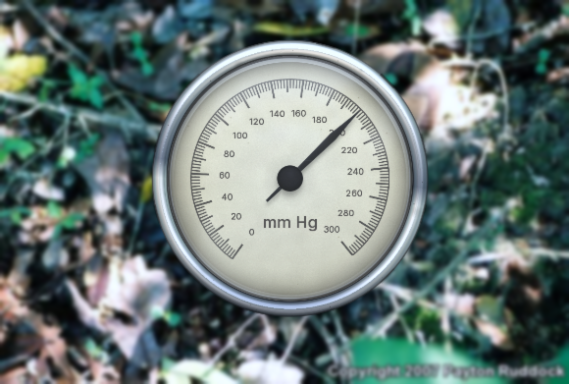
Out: 200 (mmHg)
